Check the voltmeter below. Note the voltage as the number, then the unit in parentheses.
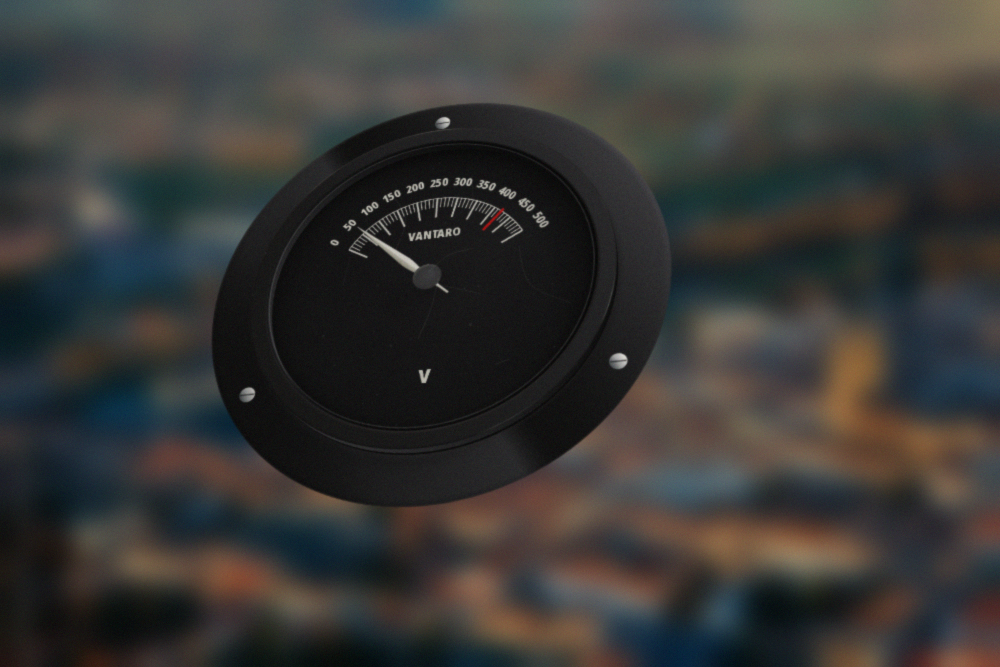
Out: 50 (V)
